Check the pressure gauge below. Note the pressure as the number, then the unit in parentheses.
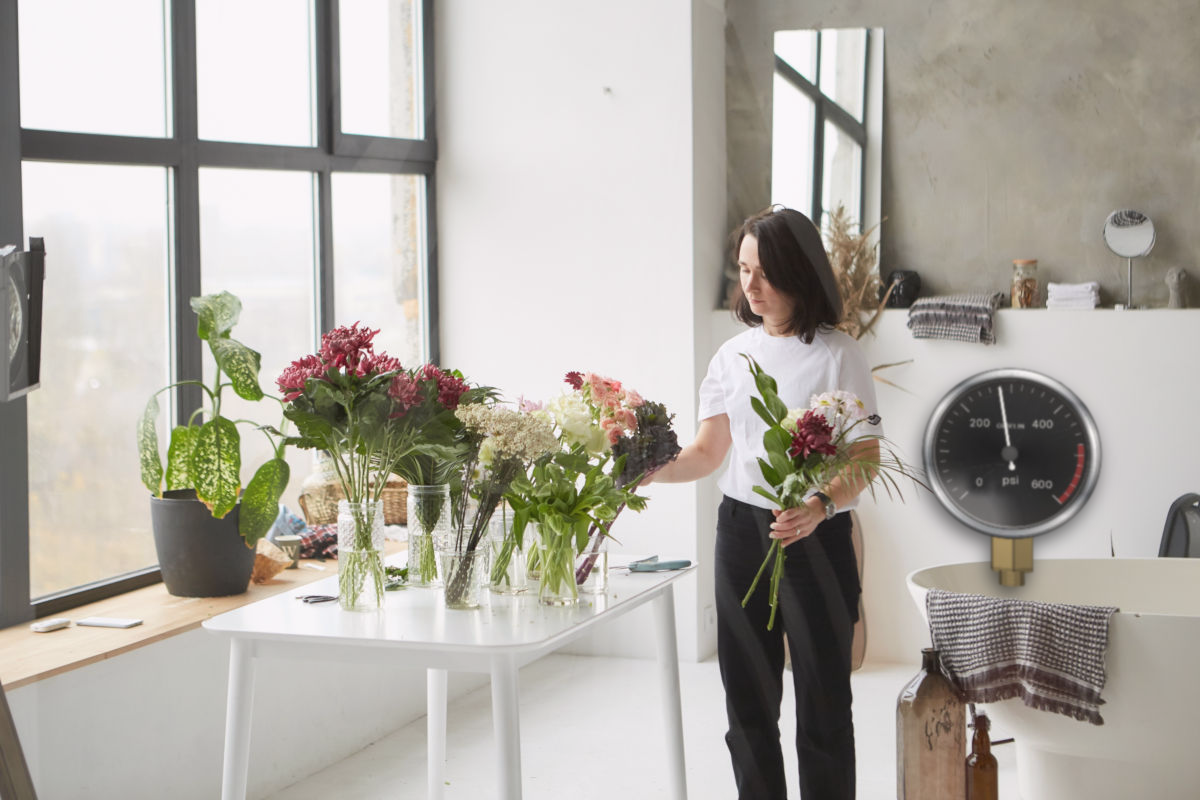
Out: 280 (psi)
